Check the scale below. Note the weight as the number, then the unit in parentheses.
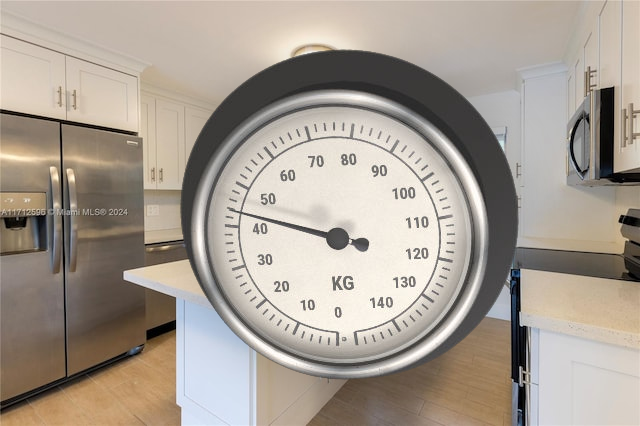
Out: 44 (kg)
